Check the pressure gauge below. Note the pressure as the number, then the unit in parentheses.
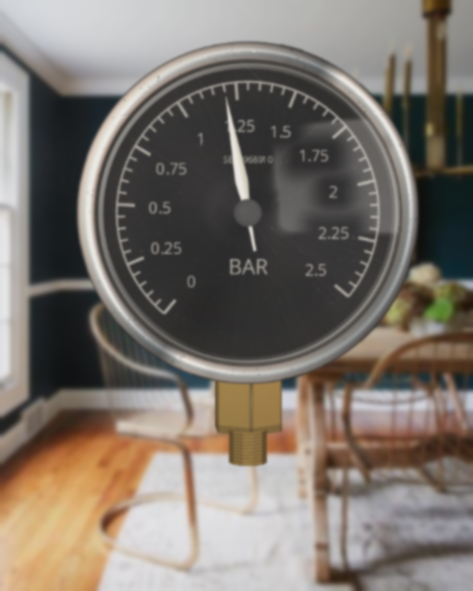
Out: 1.2 (bar)
